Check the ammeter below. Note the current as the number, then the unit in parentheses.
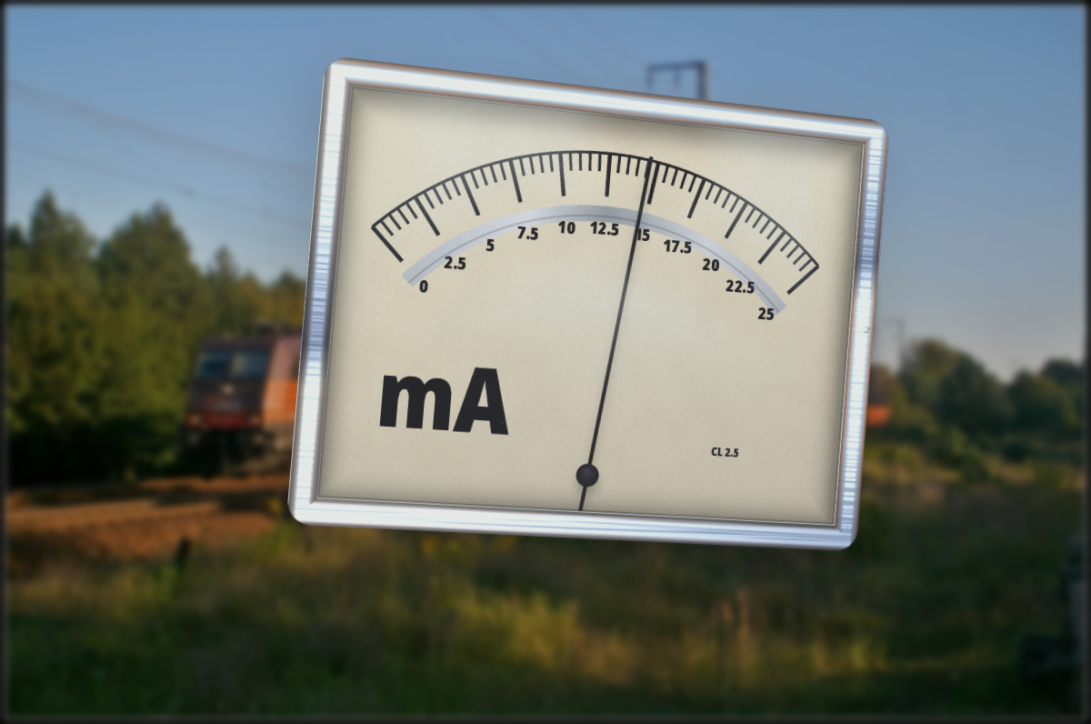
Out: 14.5 (mA)
